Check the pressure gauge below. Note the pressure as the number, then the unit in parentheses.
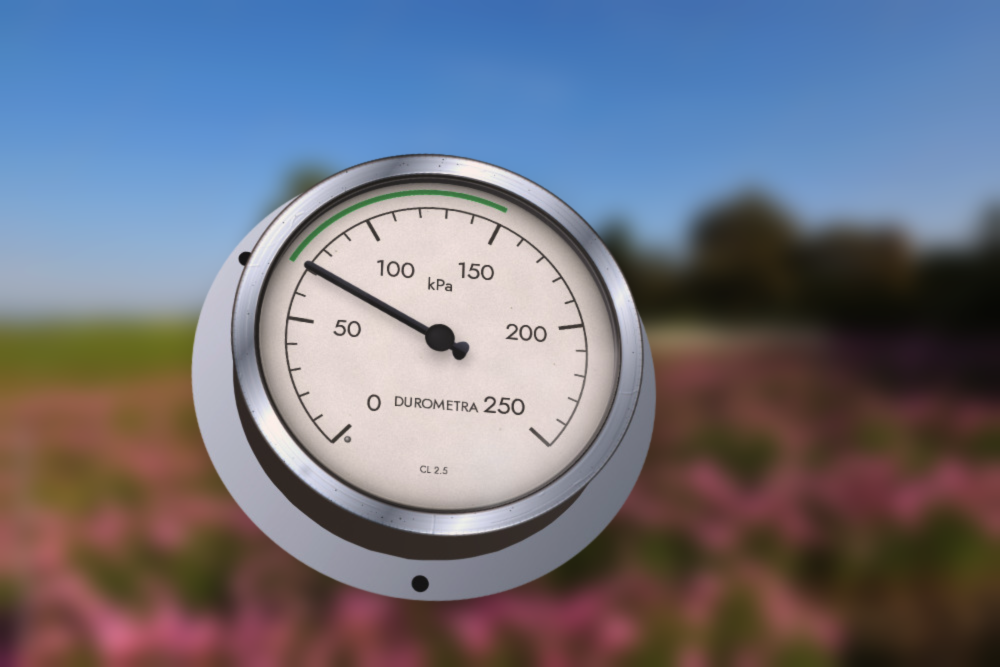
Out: 70 (kPa)
